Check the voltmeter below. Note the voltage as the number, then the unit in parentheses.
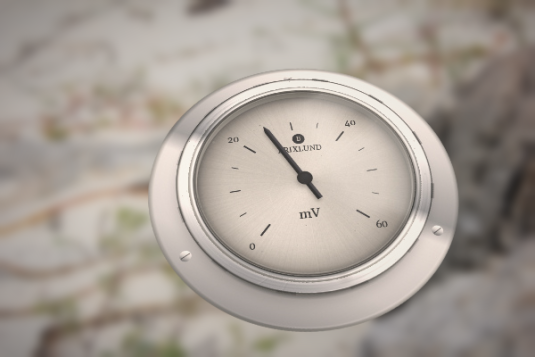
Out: 25 (mV)
